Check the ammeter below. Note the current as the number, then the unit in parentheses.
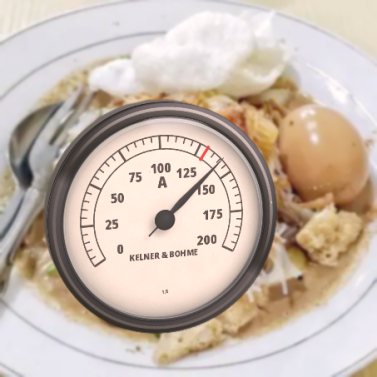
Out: 140 (A)
